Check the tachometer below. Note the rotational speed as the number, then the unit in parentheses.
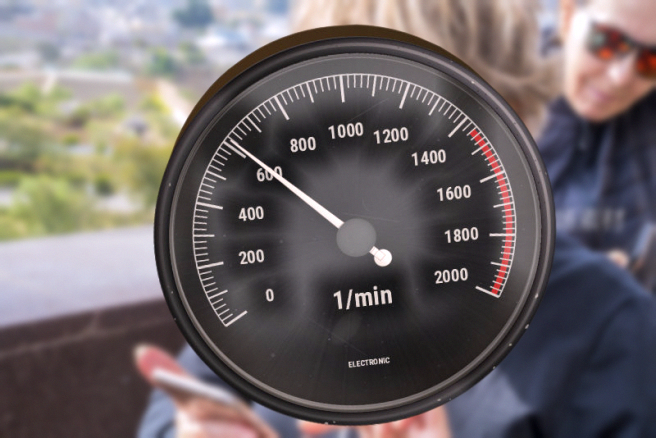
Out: 620 (rpm)
